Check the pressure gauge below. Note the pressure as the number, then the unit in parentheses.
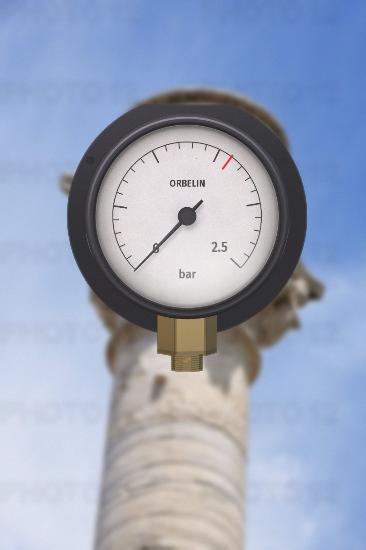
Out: 0 (bar)
